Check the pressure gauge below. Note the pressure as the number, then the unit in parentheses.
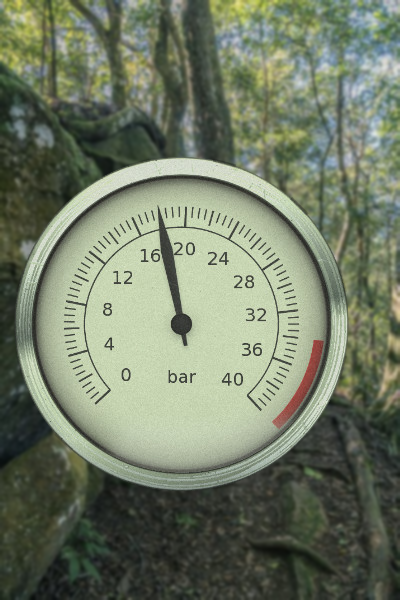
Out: 18 (bar)
